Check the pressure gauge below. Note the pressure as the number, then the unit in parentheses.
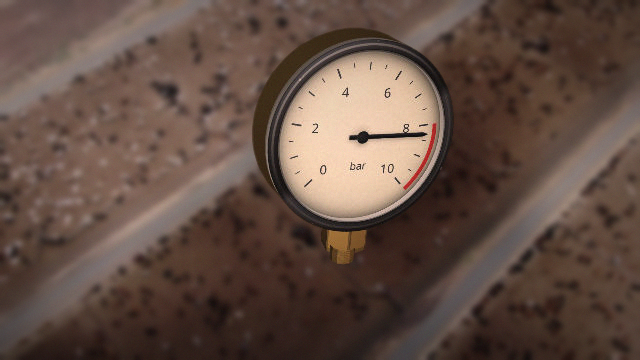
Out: 8.25 (bar)
